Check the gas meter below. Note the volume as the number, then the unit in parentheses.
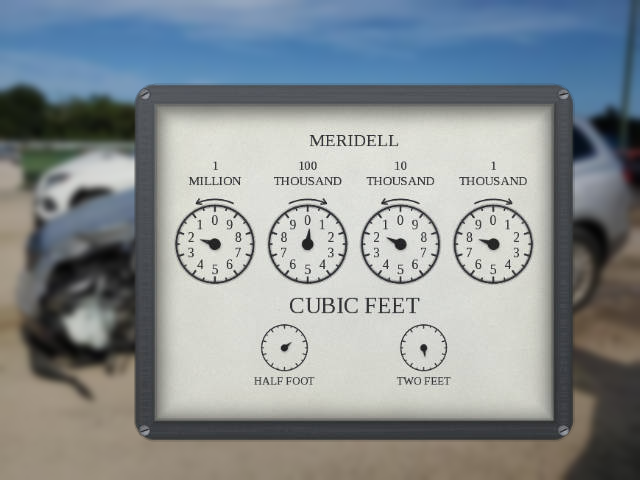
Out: 201800 (ft³)
